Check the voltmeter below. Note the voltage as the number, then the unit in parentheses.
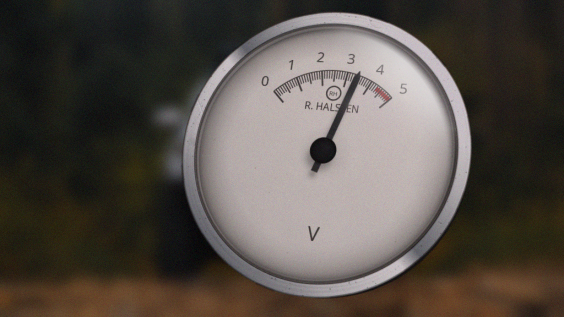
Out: 3.5 (V)
